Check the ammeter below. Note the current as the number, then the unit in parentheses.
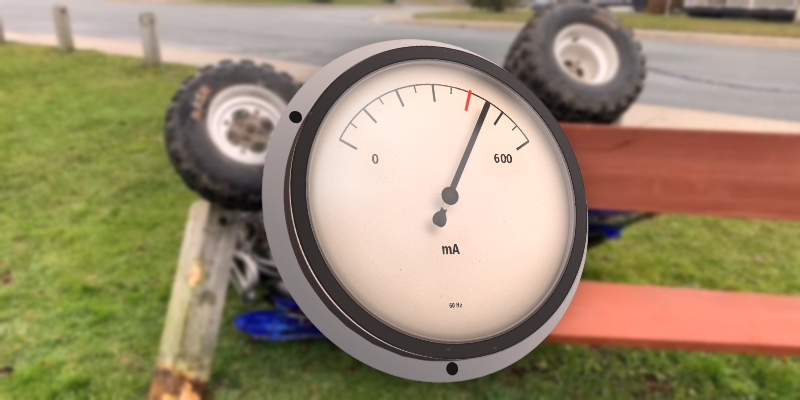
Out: 450 (mA)
